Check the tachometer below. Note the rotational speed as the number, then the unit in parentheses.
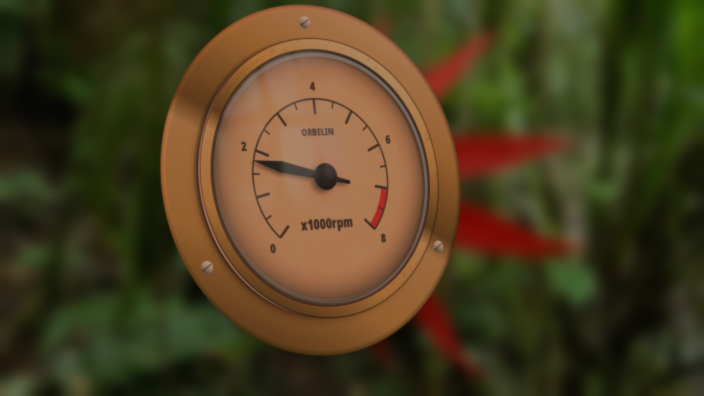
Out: 1750 (rpm)
